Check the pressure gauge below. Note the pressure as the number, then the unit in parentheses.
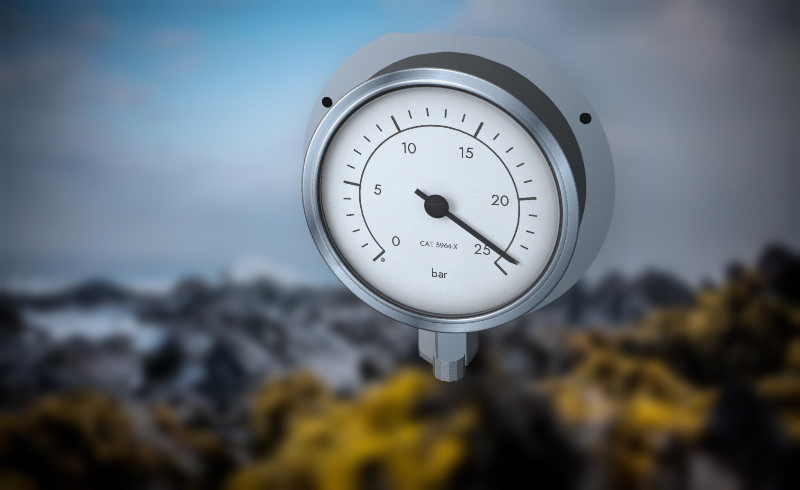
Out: 24 (bar)
